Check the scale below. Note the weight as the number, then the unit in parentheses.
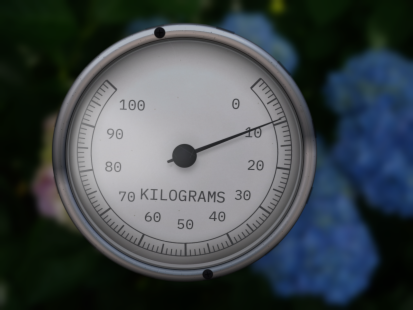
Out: 9 (kg)
